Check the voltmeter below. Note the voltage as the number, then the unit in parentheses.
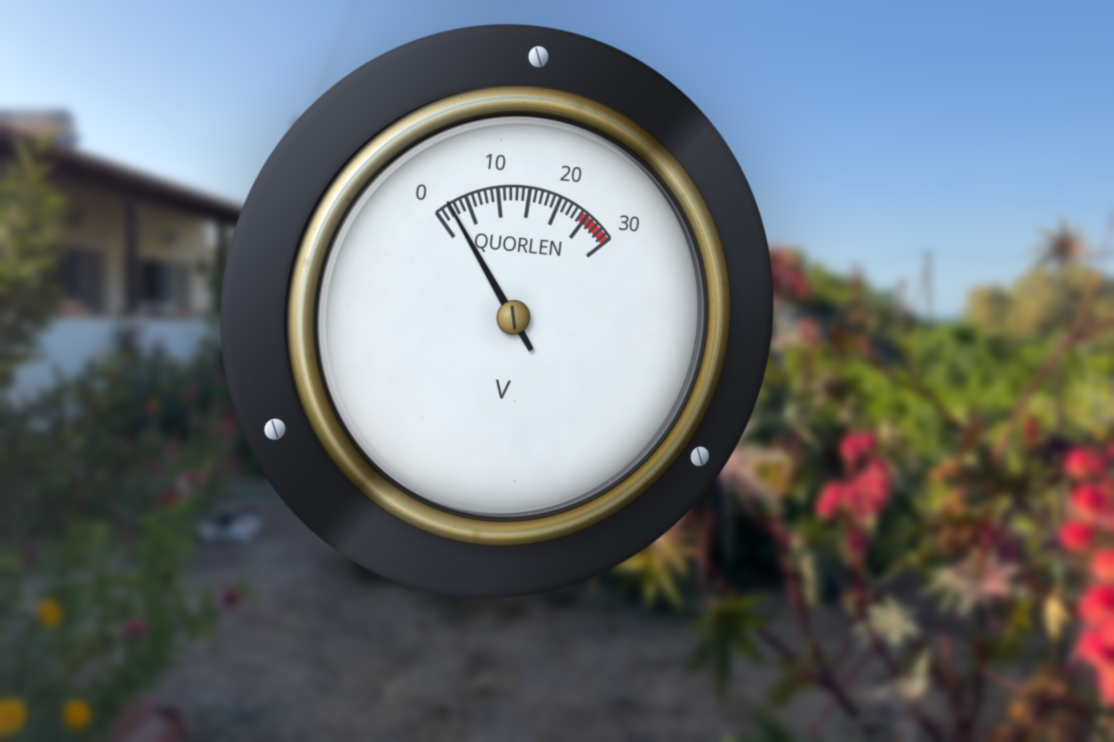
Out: 2 (V)
